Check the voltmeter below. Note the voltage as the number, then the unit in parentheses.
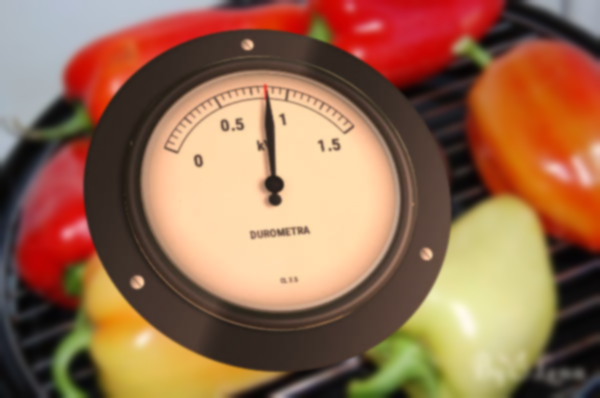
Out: 0.85 (kV)
